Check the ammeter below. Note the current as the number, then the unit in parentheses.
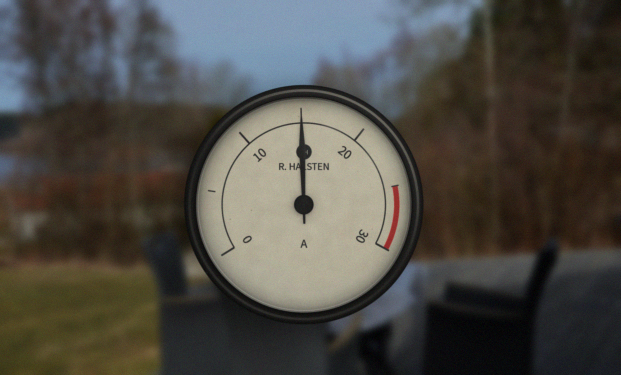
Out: 15 (A)
